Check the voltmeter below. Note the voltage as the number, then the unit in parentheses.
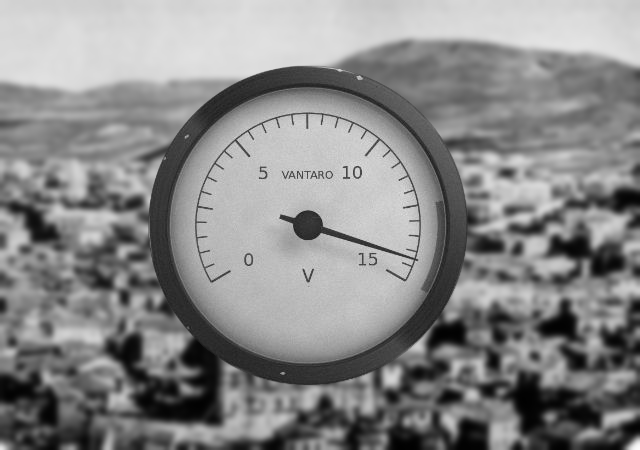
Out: 14.25 (V)
